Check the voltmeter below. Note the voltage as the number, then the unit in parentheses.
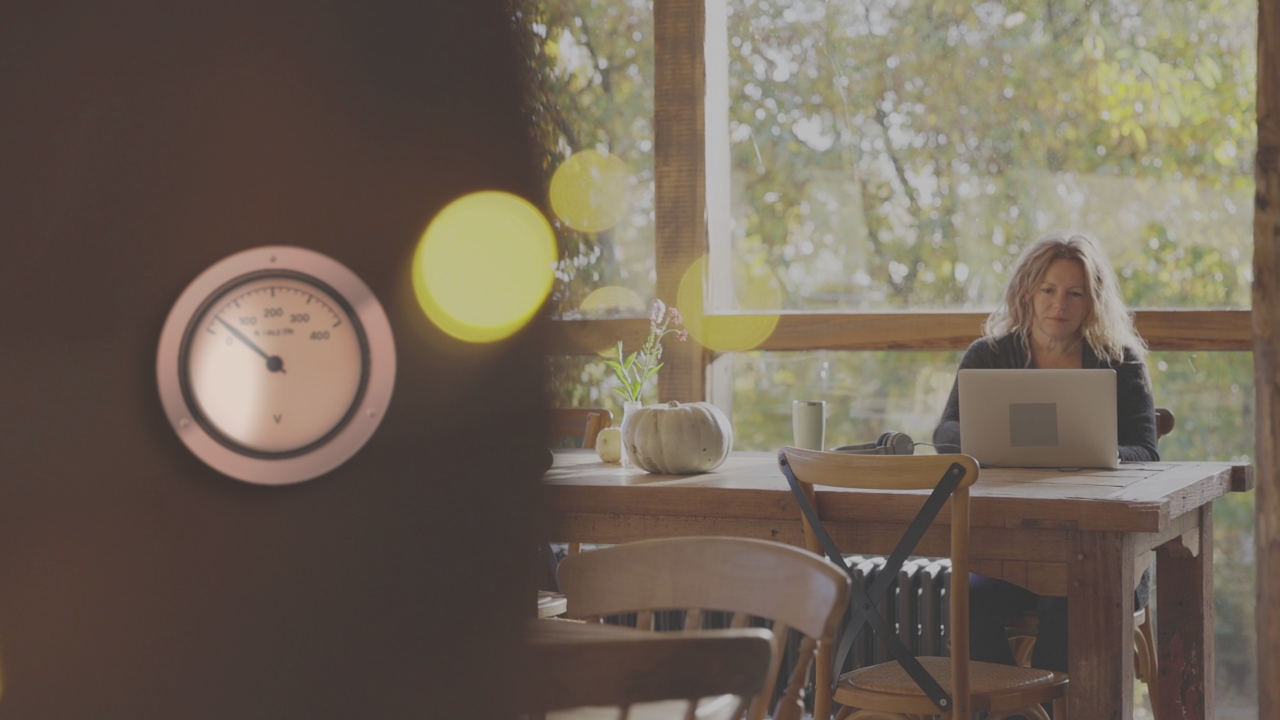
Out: 40 (V)
